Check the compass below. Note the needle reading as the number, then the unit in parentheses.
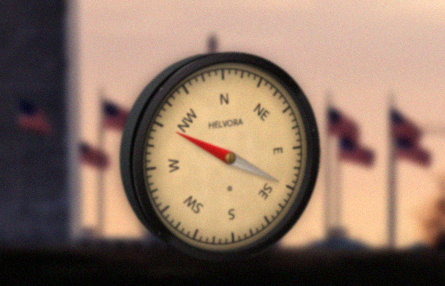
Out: 300 (°)
